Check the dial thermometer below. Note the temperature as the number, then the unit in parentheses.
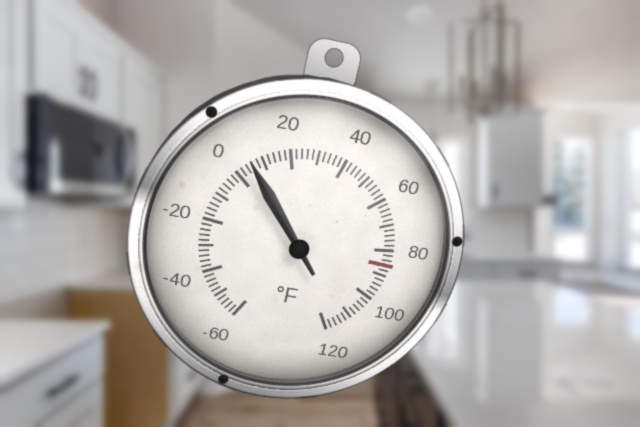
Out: 6 (°F)
